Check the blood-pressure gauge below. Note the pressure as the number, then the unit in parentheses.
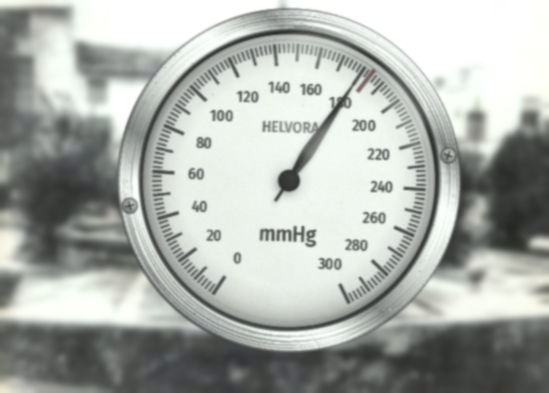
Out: 180 (mmHg)
